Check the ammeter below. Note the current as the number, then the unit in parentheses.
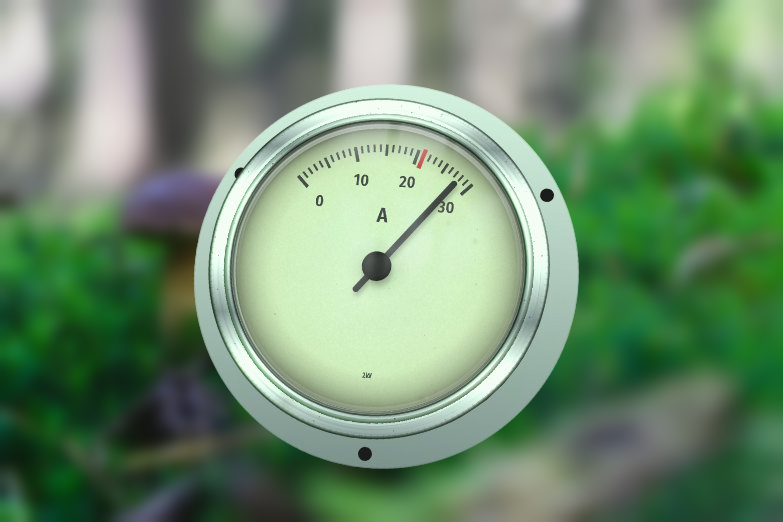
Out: 28 (A)
